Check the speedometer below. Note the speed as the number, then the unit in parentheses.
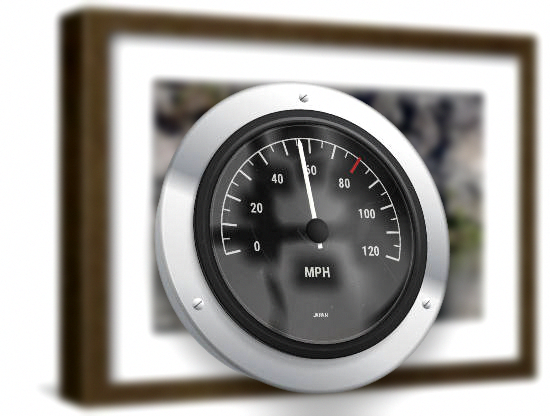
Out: 55 (mph)
